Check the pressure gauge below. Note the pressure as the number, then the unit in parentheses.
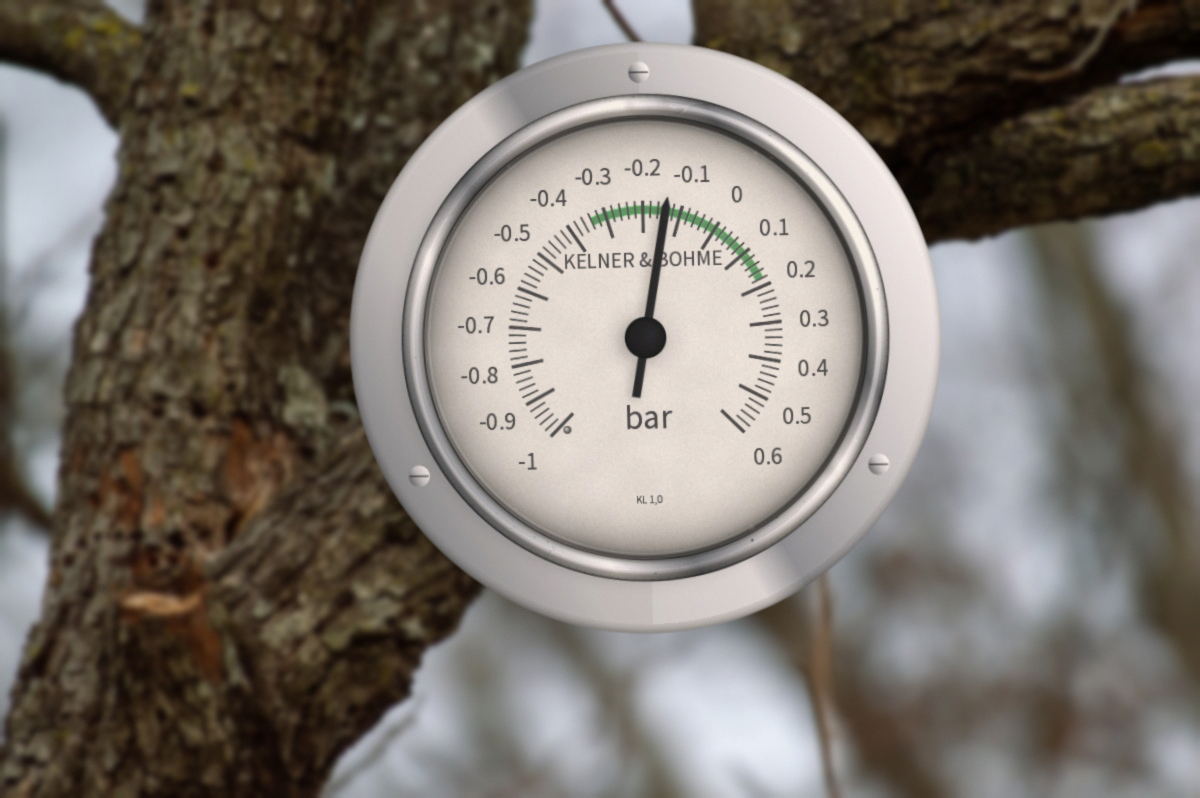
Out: -0.14 (bar)
